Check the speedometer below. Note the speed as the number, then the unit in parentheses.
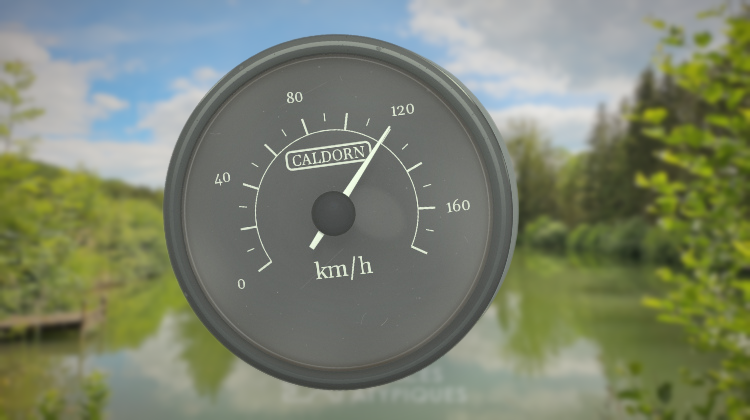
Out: 120 (km/h)
